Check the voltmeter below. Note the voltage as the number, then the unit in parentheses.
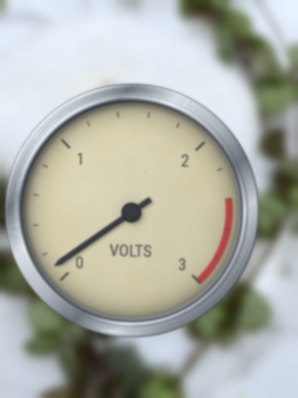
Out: 0.1 (V)
